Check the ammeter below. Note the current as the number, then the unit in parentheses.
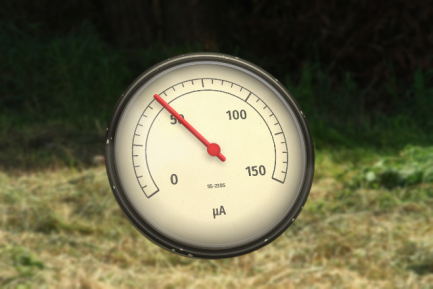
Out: 50 (µA)
